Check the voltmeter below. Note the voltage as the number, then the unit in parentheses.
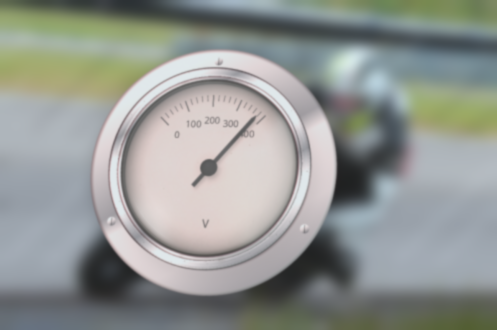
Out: 380 (V)
